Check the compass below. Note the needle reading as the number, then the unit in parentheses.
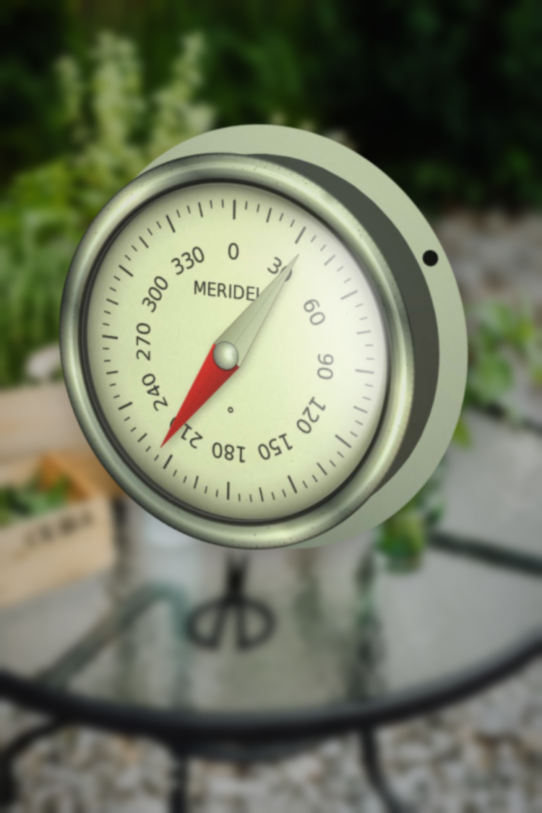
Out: 215 (°)
